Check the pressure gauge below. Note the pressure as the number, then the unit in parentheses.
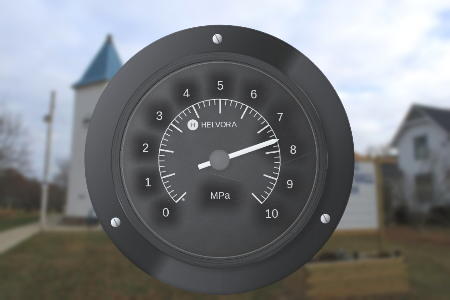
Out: 7.6 (MPa)
